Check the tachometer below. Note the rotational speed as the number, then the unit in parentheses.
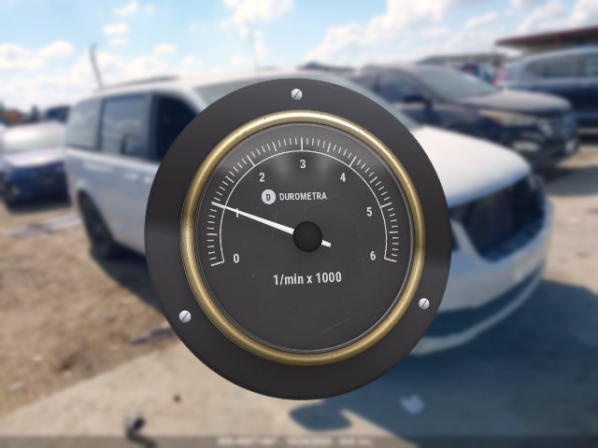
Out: 1000 (rpm)
